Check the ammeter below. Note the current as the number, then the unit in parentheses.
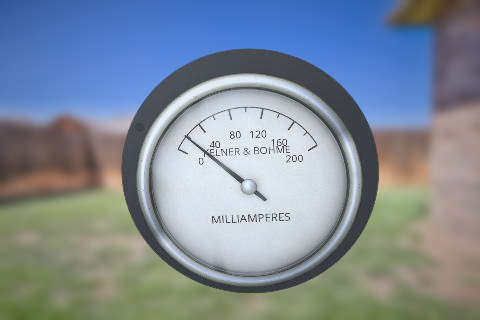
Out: 20 (mA)
